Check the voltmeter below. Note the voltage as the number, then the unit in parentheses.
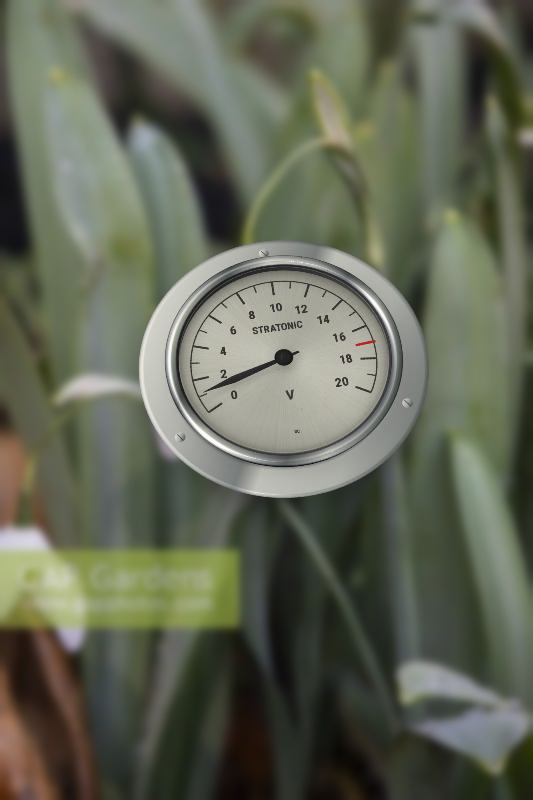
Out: 1 (V)
